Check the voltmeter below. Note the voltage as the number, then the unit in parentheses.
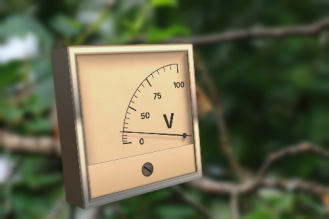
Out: 25 (V)
